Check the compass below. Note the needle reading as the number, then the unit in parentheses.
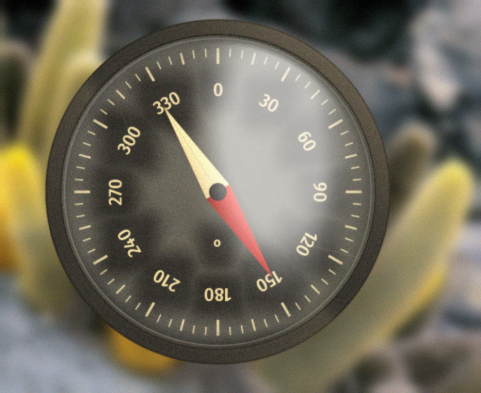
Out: 147.5 (°)
